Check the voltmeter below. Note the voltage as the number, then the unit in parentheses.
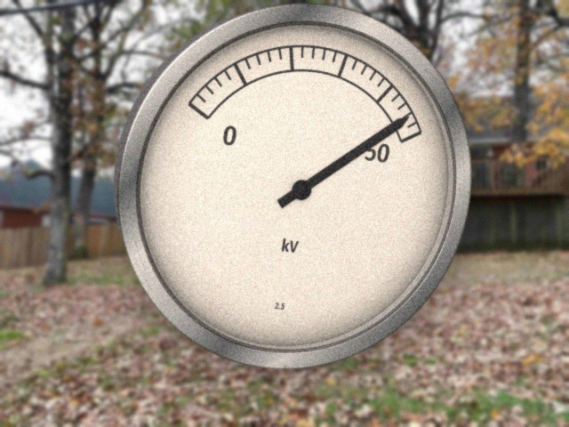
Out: 46 (kV)
